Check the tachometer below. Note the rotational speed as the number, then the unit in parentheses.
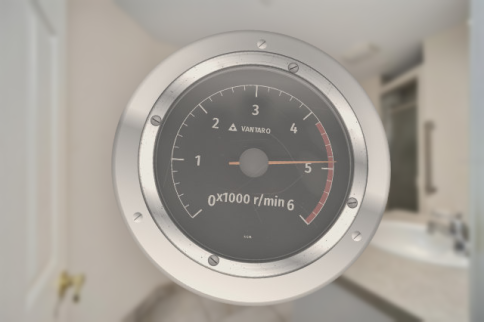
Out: 4900 (rpm)
